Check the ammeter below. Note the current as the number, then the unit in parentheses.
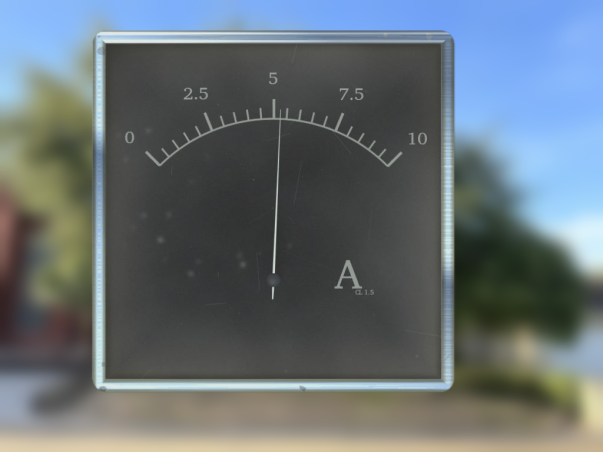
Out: 5.25 (A)
